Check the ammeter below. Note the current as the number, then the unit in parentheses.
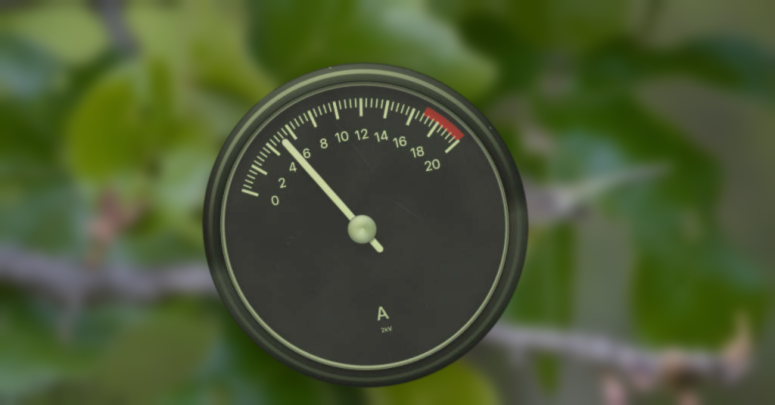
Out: 5.2 (A)
